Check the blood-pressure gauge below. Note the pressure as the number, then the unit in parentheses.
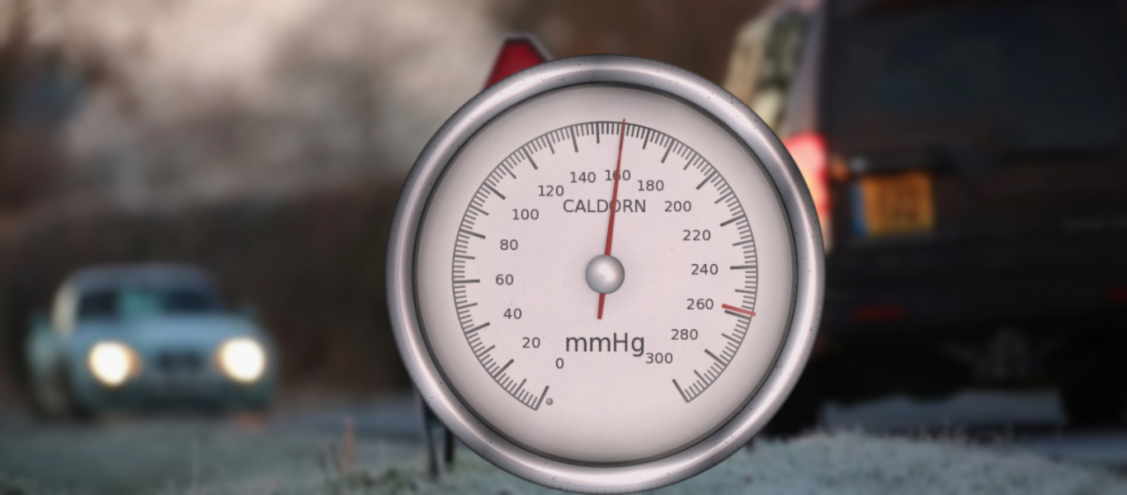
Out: 160 (mmHg)
